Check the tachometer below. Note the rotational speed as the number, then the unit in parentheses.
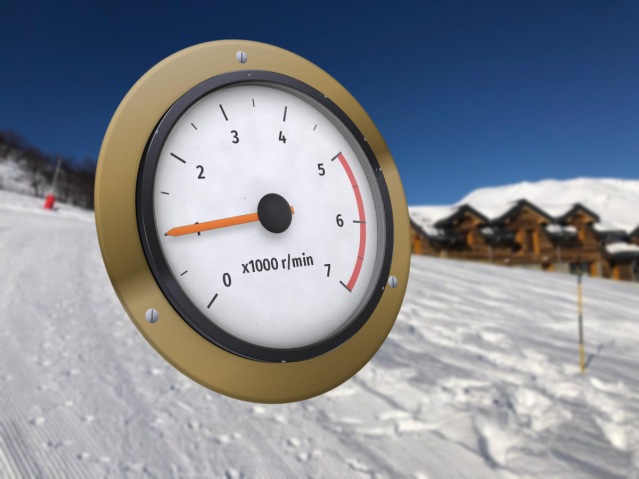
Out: 1000 (rpm)
